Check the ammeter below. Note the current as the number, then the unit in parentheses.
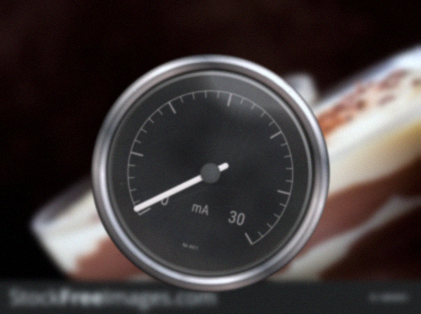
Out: 0.5 (mA)
